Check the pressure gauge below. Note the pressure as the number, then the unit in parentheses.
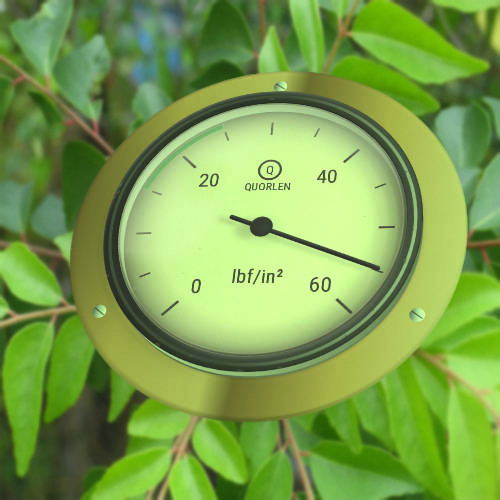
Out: 55 (psi)
